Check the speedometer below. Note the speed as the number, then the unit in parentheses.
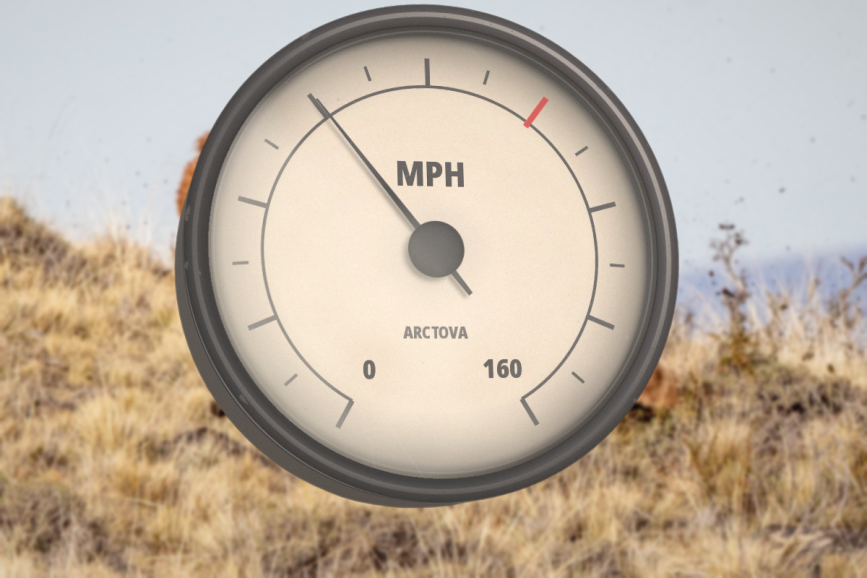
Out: 60 (mph)
